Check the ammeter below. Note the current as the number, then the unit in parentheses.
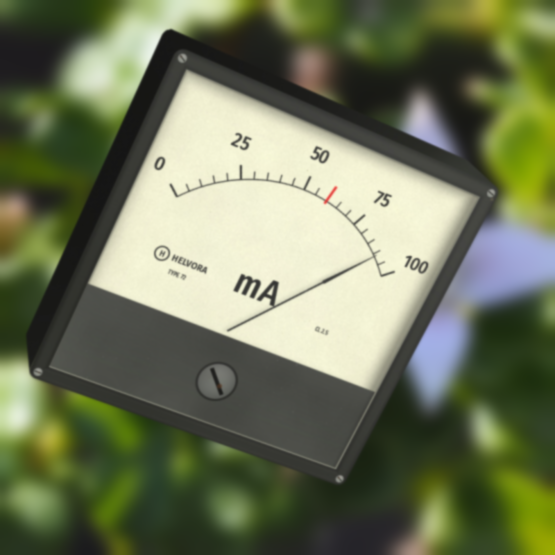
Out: 90 (mA)
